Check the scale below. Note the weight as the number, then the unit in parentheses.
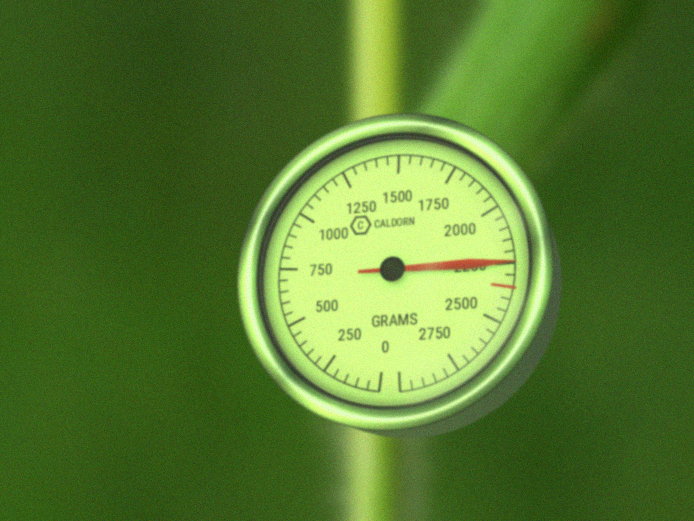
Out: 2250 (g)
